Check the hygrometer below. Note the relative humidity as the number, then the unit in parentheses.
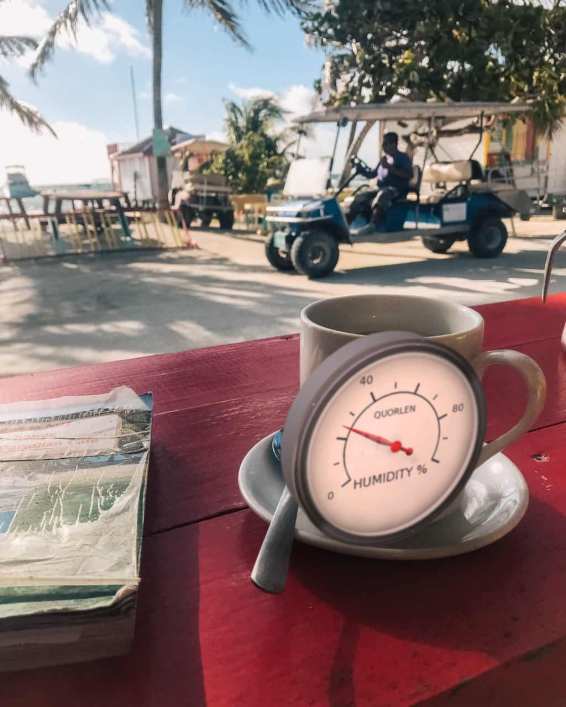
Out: 25 (%)
